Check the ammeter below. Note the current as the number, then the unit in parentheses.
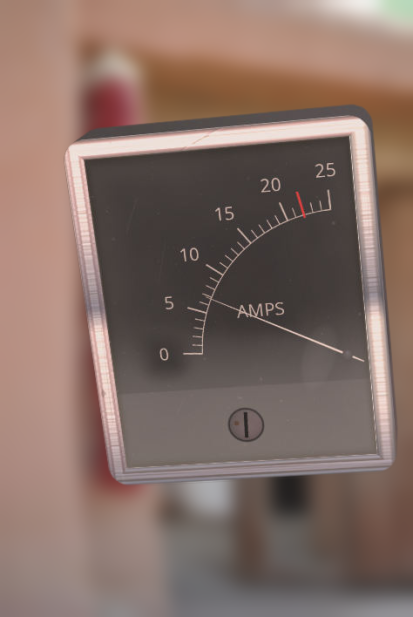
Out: 7 (A)
